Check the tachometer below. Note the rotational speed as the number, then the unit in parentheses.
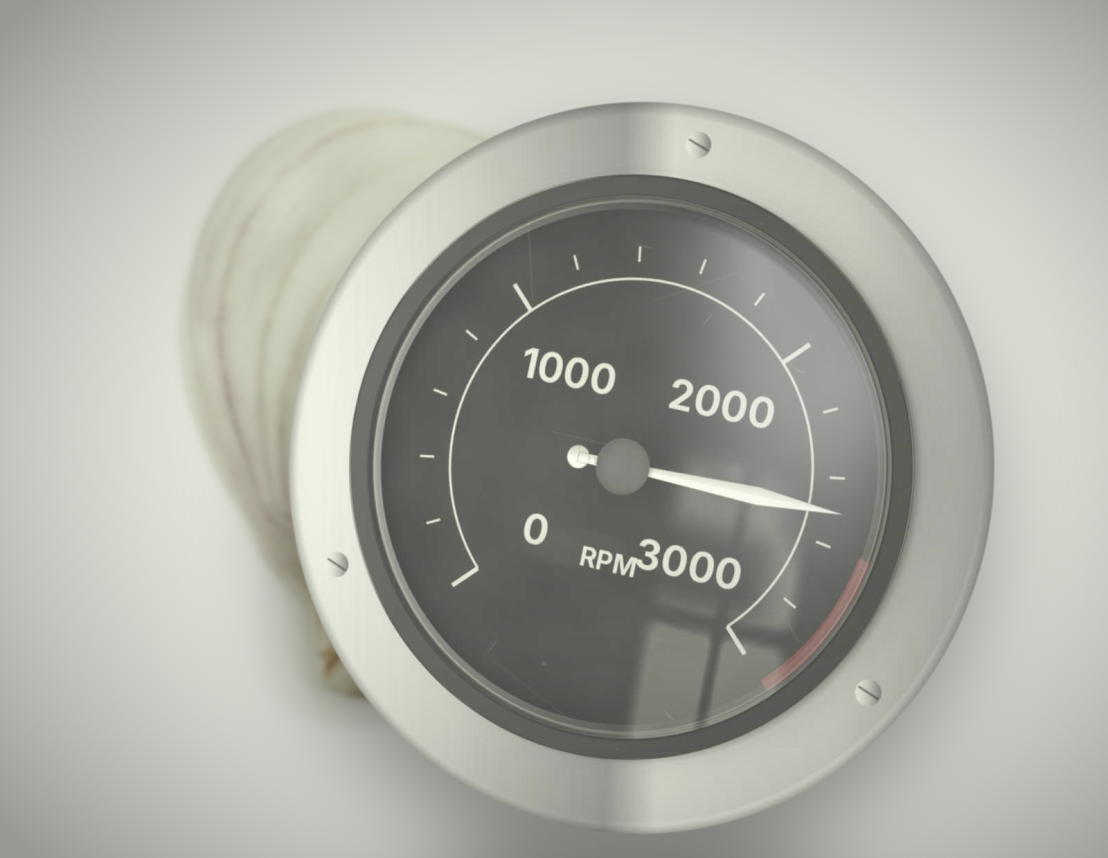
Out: 2500 (rpm)
